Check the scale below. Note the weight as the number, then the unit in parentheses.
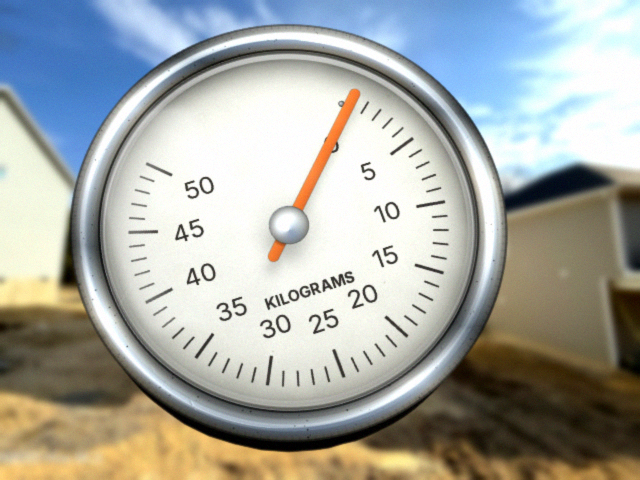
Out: 0 (kg)
